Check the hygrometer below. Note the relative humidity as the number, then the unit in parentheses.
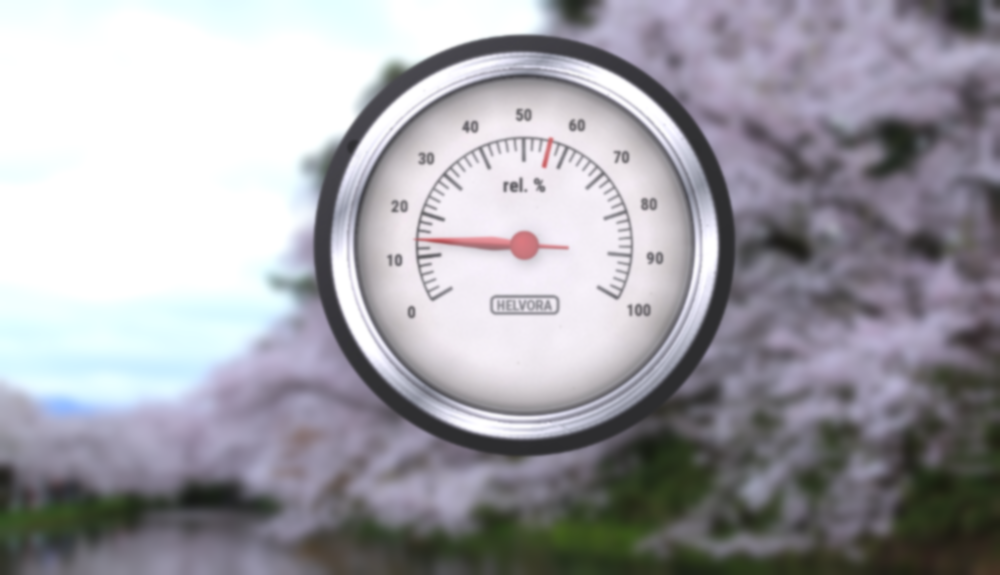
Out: 14 (%)
